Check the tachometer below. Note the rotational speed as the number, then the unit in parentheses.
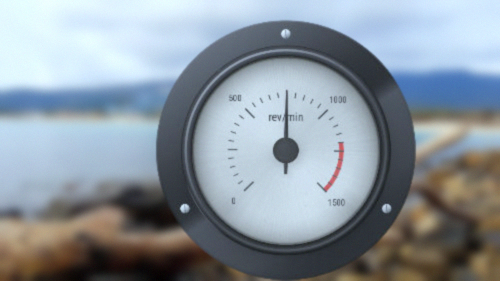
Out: 750 (rpm)
